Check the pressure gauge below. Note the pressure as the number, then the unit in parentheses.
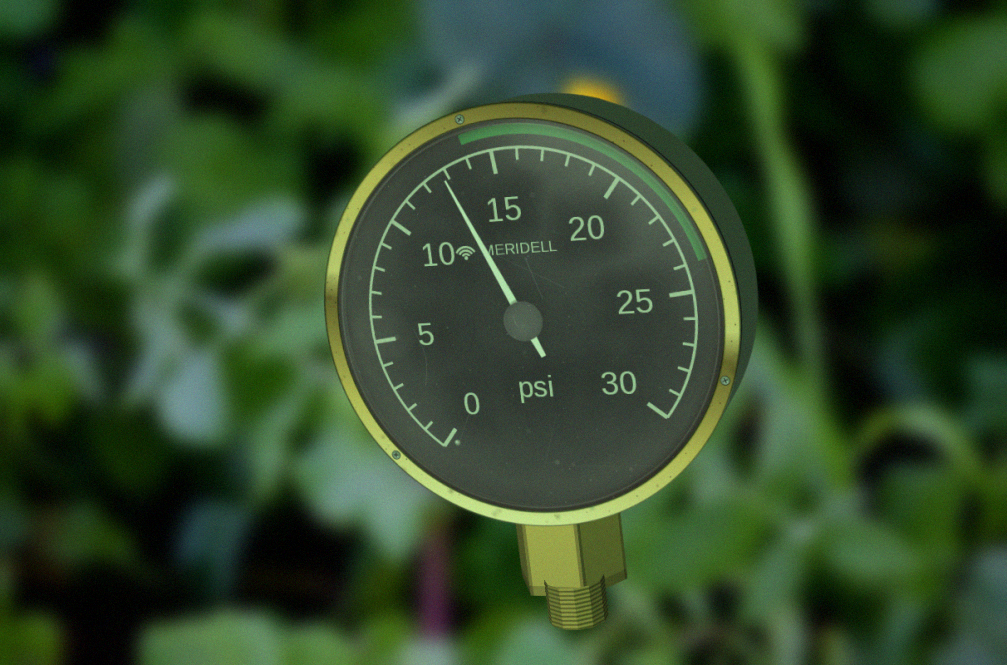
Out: 13 (psi)
